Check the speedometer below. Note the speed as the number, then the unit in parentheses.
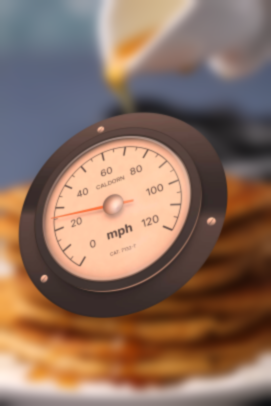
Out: 25 (mph)
